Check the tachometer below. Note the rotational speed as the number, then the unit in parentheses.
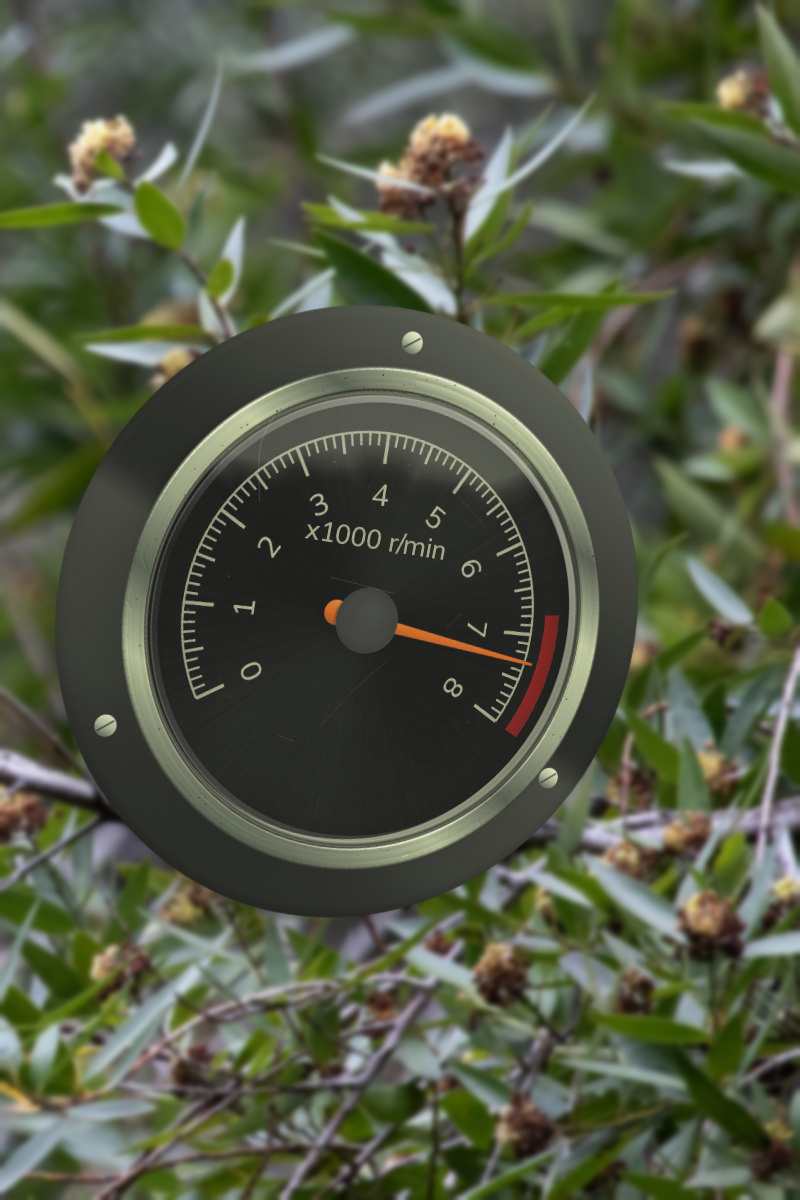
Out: 7300 (rpm)
